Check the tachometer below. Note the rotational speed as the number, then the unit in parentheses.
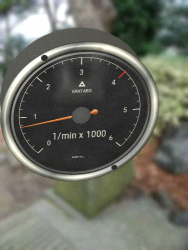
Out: 800 (rpm)
